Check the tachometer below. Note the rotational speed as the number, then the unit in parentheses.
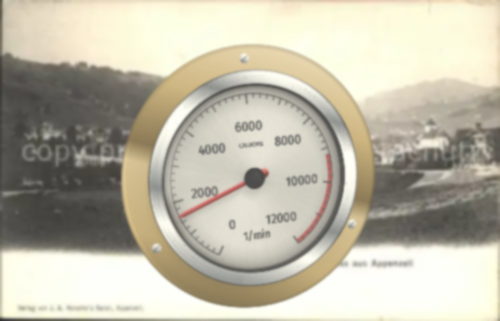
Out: 1600 (rpm)
